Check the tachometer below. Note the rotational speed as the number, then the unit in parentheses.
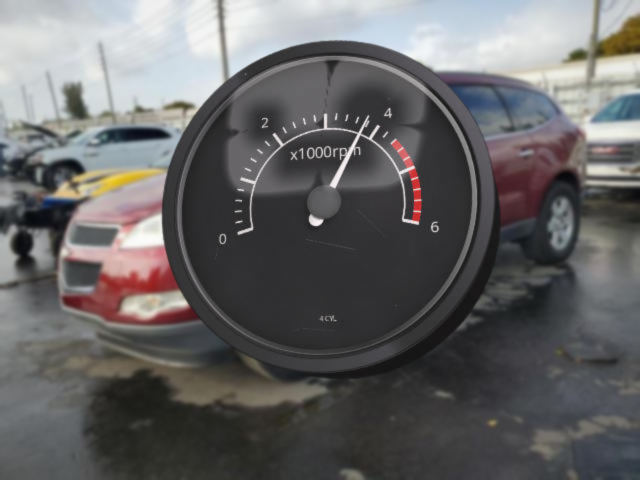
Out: 3800 (rpm)
